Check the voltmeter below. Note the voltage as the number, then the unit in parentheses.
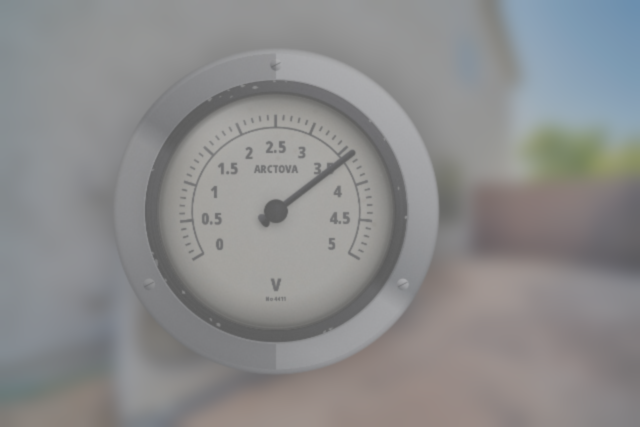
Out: 3.6 (V)
